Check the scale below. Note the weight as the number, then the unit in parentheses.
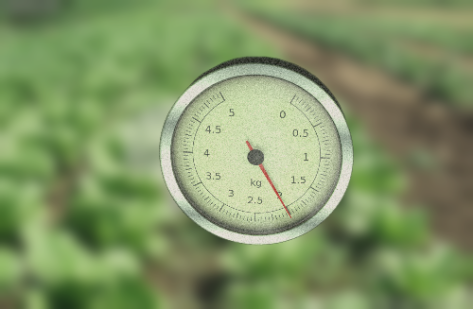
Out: 2 (kg)
